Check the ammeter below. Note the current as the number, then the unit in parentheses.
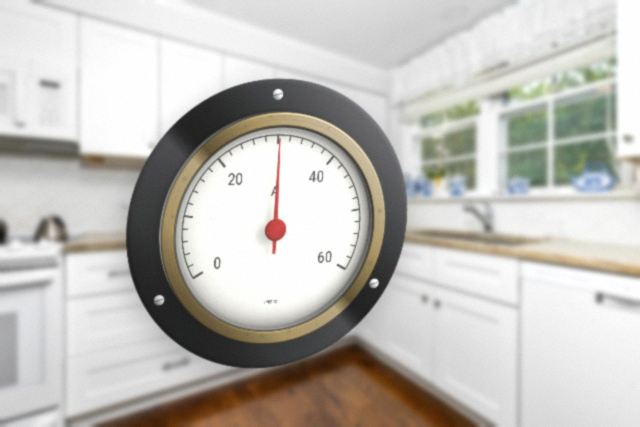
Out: 30 (A)
